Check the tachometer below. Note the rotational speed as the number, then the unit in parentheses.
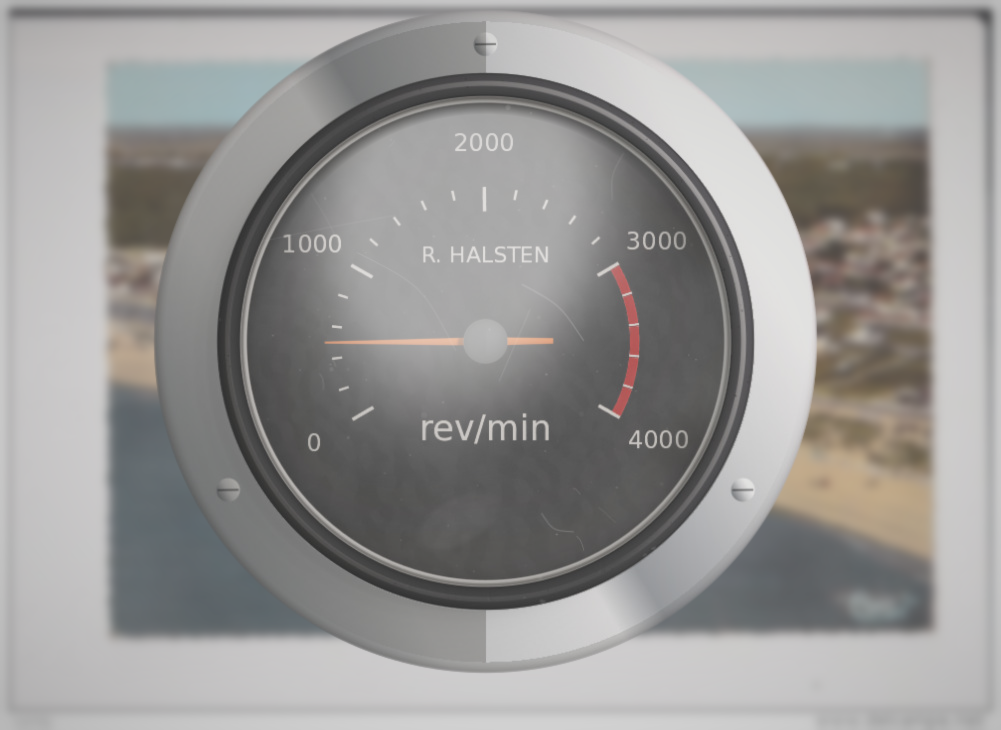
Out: 500 (rpm)
